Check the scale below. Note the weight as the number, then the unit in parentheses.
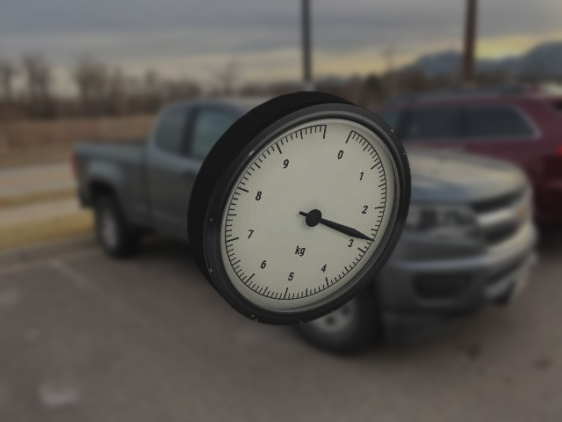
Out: 2.7 (kg)
